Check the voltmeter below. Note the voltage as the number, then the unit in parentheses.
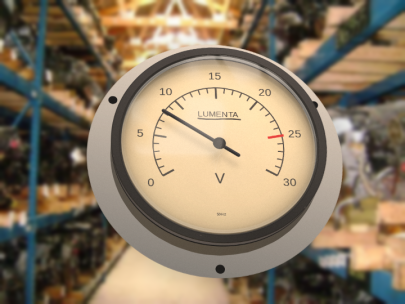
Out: 8 (V)
